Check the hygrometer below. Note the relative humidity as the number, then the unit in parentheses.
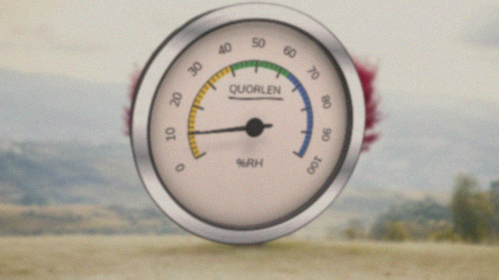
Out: 10 (%)
